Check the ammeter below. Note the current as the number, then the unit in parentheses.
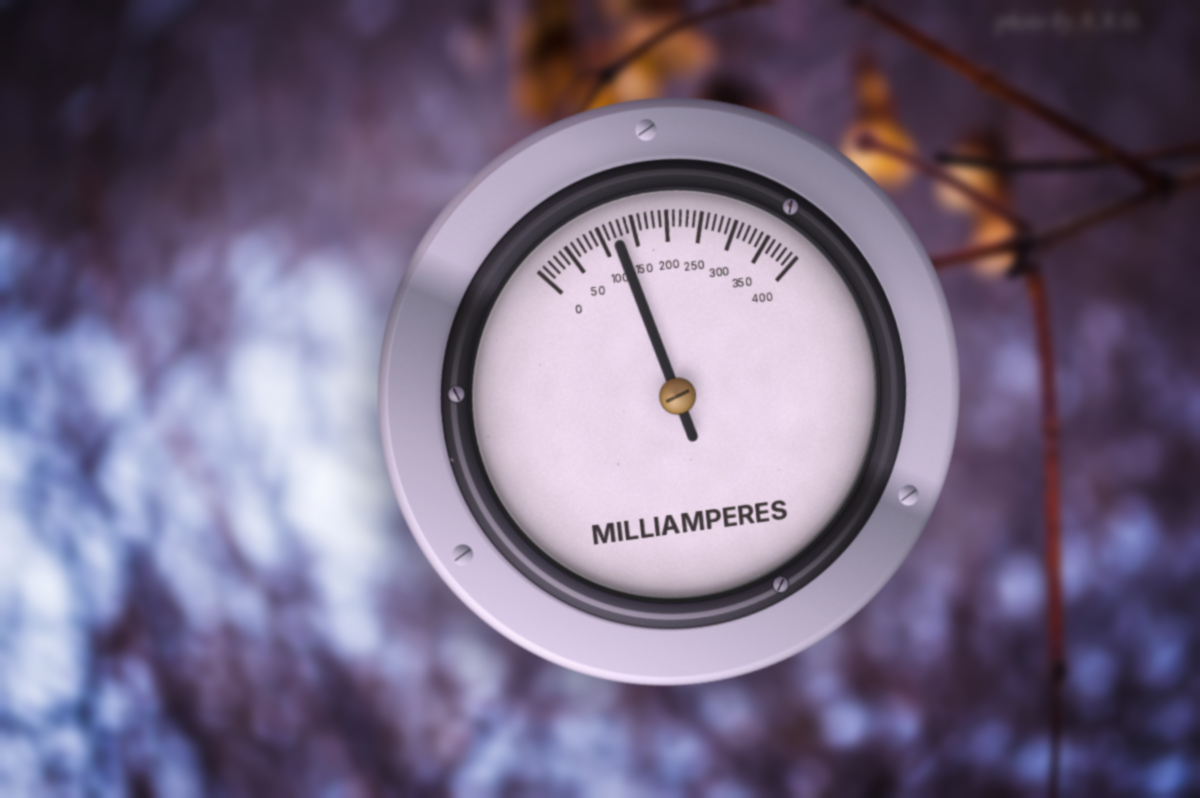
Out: 120 (mA)
